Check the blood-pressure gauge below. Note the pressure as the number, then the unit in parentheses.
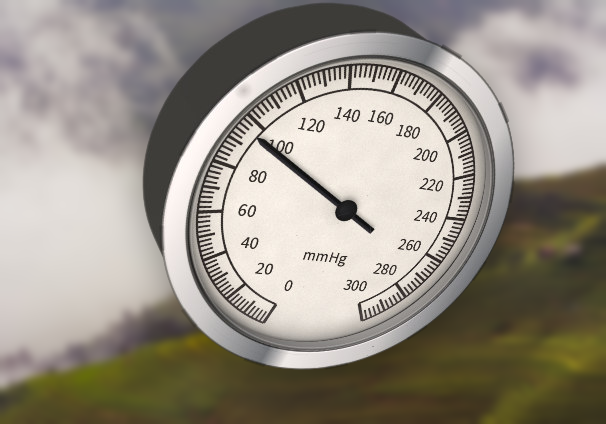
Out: 96 (mmHg)
